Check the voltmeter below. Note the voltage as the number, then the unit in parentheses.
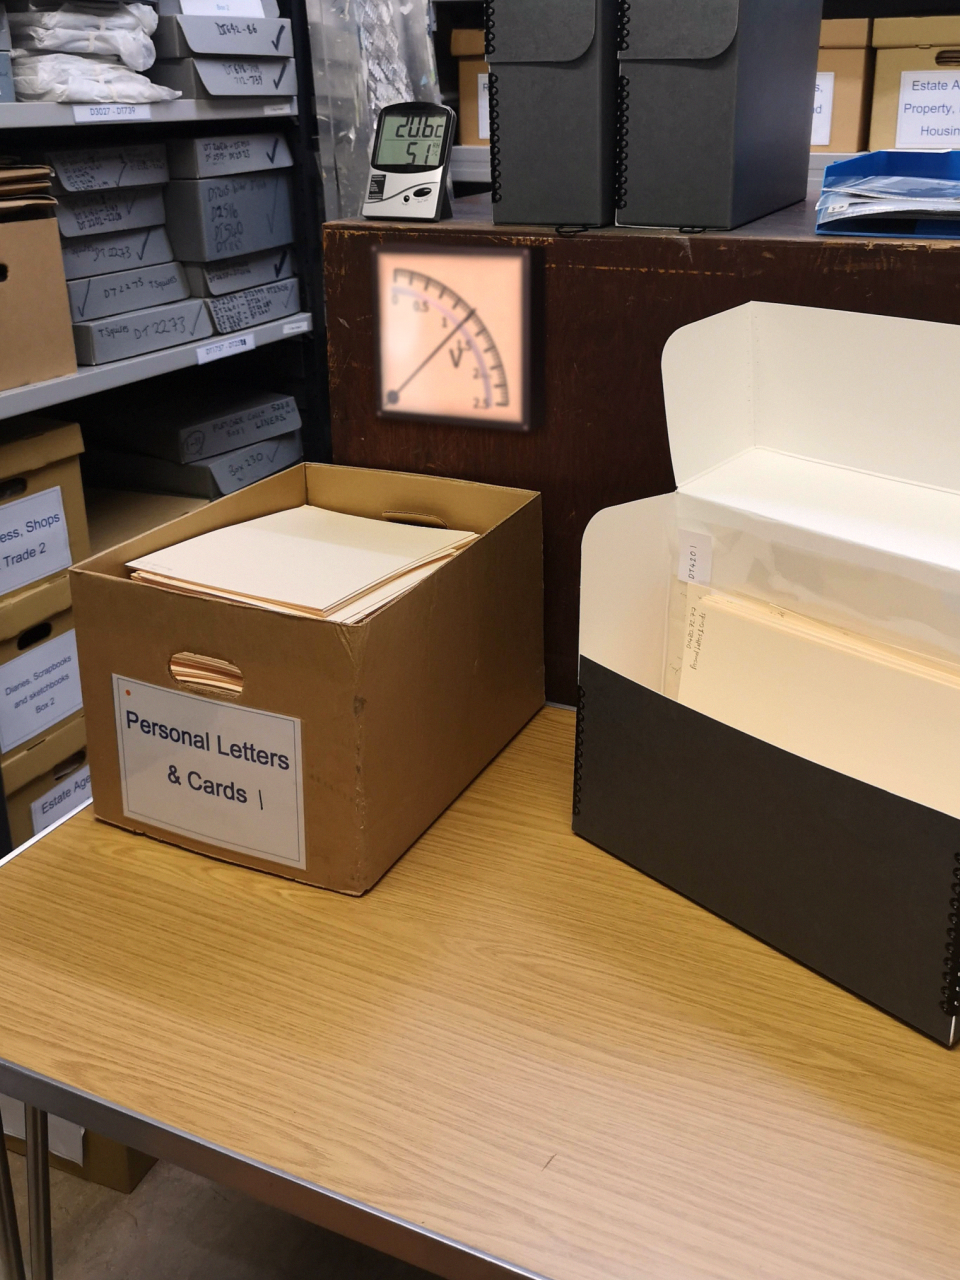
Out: 1.25 (V)
